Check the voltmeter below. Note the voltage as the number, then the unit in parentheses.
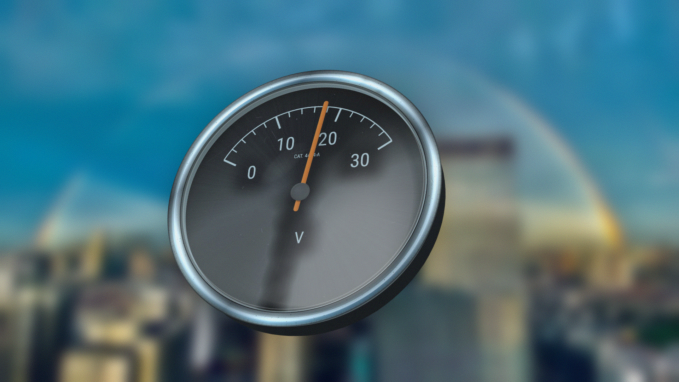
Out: 18 (V)
